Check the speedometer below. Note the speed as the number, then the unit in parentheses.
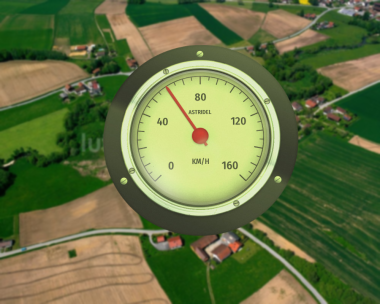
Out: 60 (km/h)
